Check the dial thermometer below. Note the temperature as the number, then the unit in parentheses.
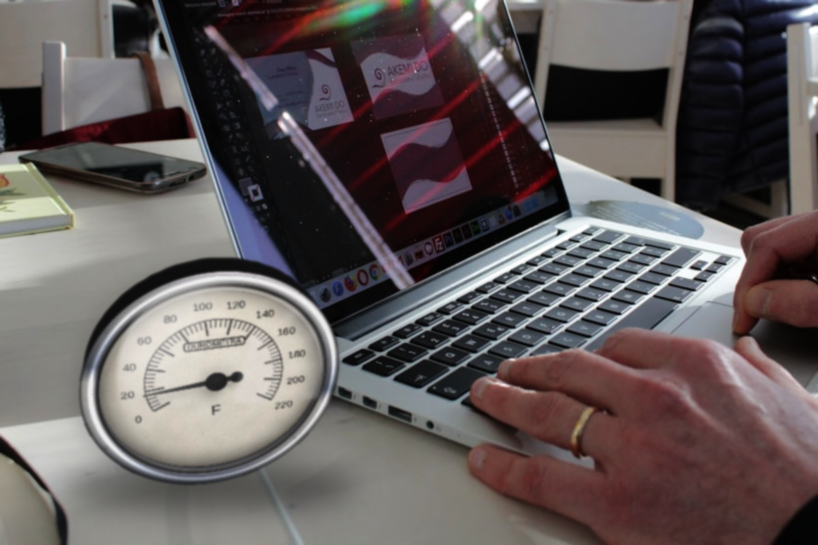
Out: 20 (°F)
